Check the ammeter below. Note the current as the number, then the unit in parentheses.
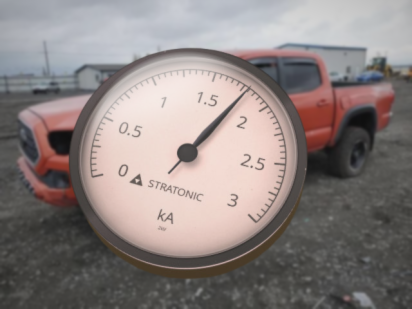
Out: 1.8 (kA)
